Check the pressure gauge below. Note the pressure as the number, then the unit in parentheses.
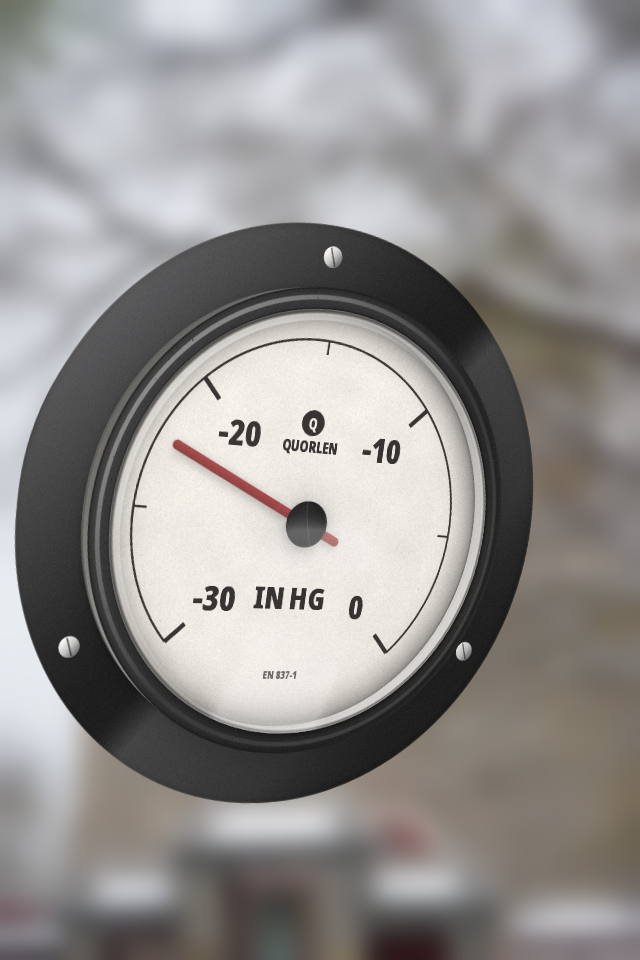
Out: -22.5 (inHg)
